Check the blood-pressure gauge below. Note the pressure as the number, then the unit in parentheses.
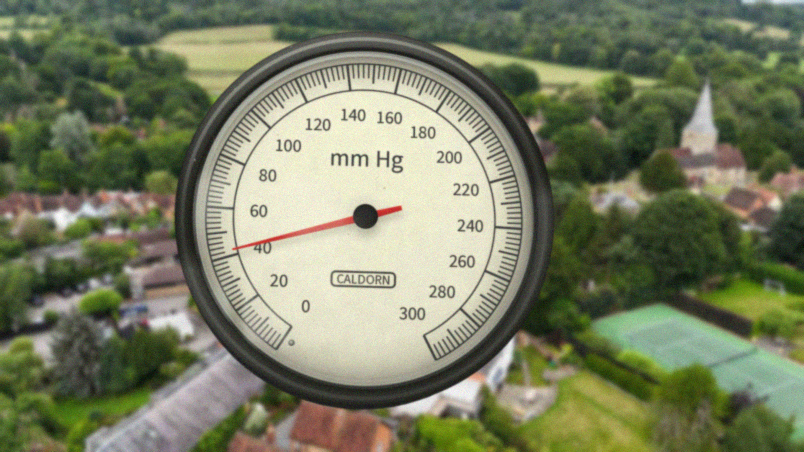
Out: 42 (mmHg)
